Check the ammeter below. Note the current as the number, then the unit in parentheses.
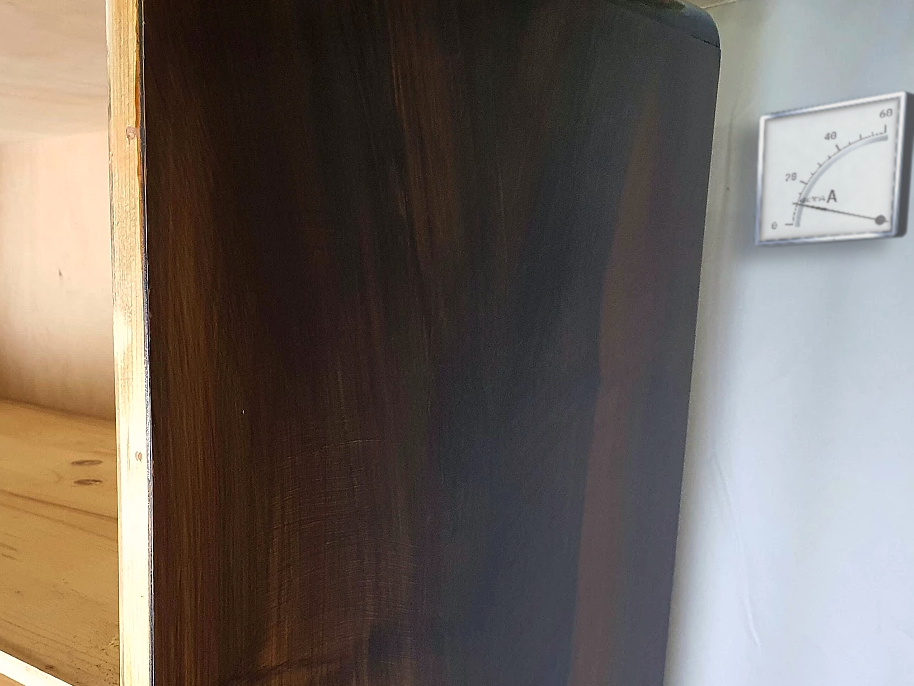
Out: 10 (A)
